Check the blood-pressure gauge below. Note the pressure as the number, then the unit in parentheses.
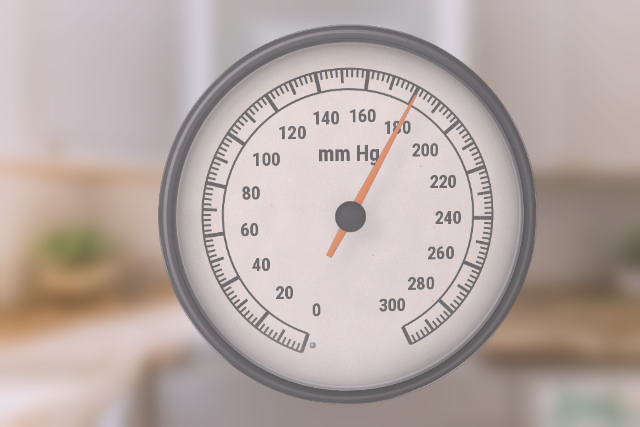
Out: 180 (mmHg)
